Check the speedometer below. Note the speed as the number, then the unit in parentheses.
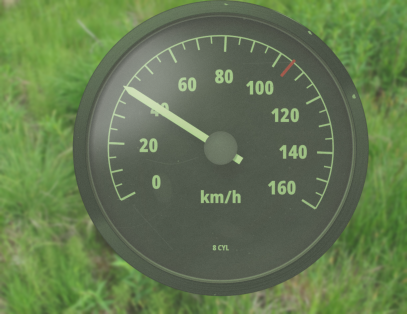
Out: 40 (km/h)
